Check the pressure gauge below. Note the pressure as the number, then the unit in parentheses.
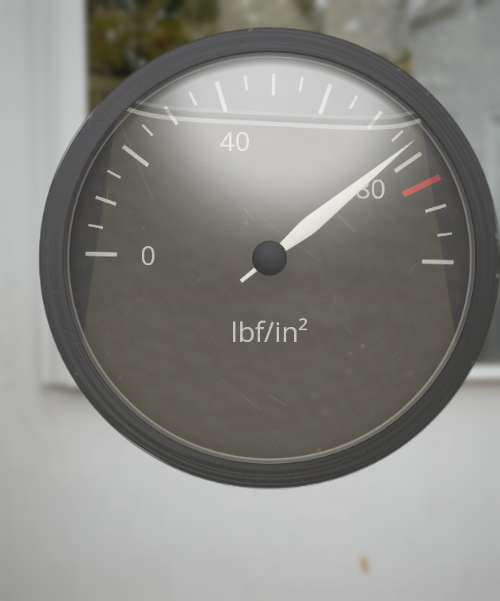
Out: 77.5 (psi)
